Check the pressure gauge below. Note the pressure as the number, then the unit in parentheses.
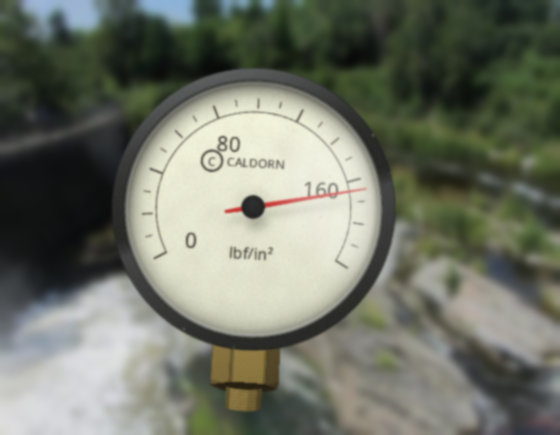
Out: 165 (psi)
